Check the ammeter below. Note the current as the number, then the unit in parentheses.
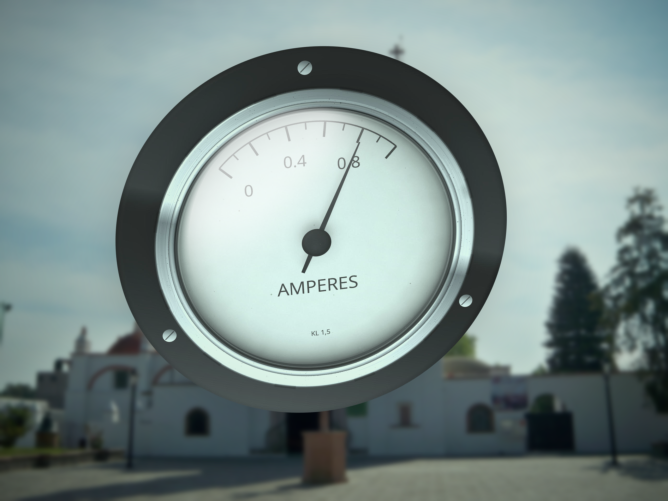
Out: 0.8 (A)
